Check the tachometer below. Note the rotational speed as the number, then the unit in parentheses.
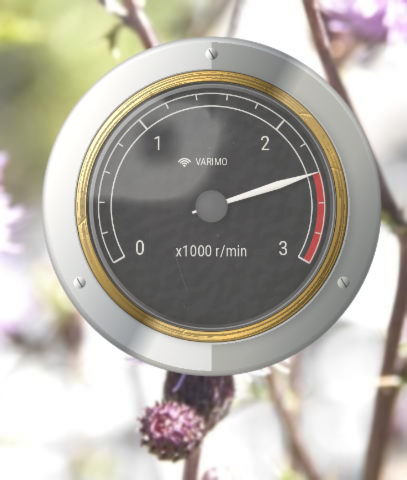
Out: 2400 (rpm)
